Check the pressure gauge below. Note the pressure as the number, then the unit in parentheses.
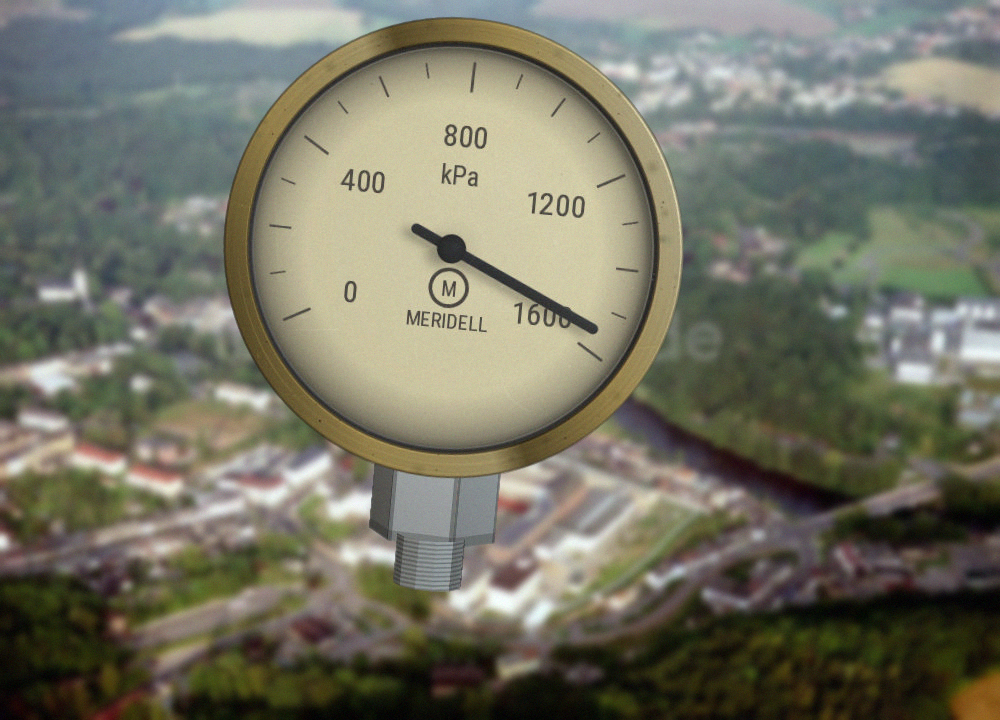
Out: 1550 (kPa)
